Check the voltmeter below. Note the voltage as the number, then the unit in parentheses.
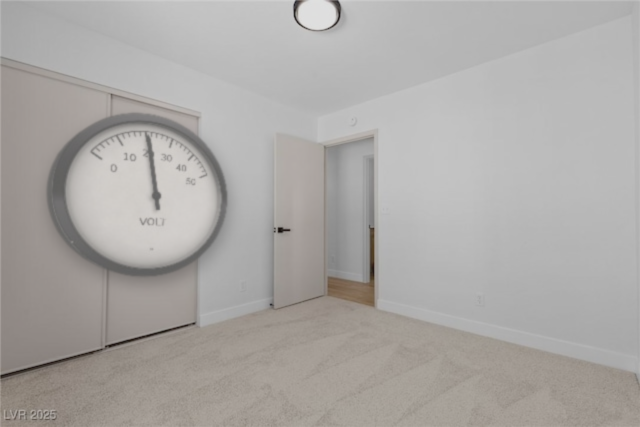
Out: 20 (V)
